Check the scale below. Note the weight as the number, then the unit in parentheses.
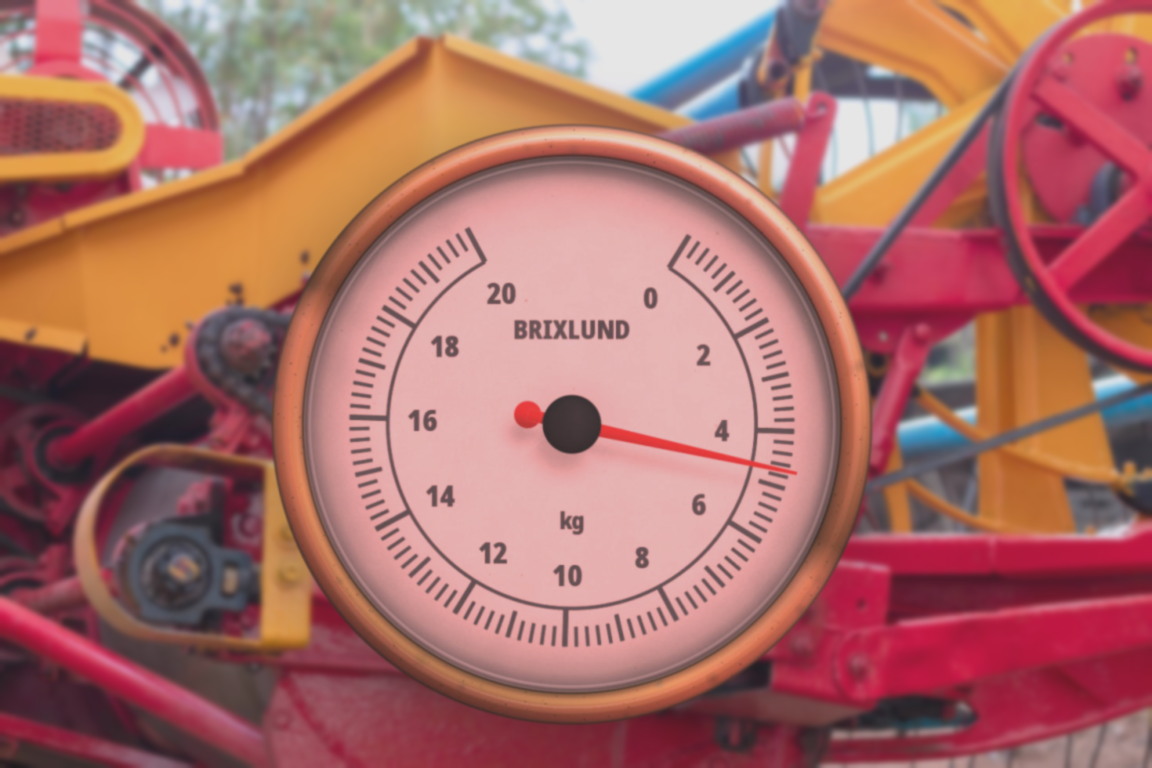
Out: 4.7 (kg)
